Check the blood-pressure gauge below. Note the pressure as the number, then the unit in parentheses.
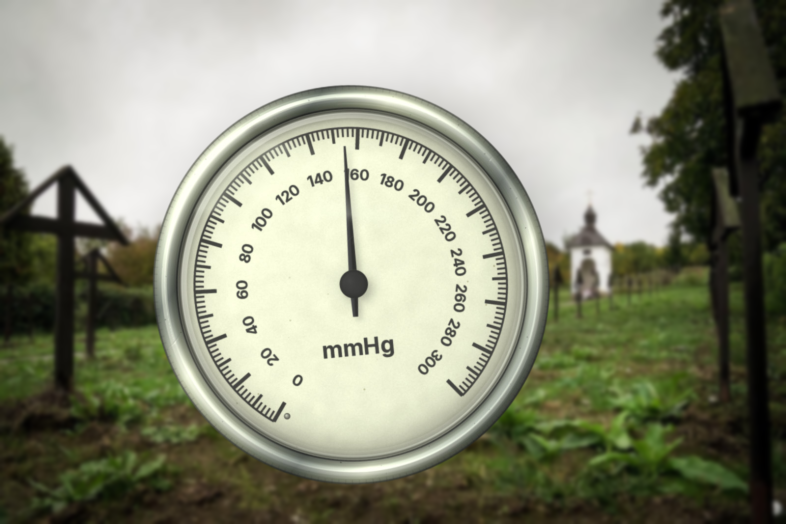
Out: 154 (mmHg)
